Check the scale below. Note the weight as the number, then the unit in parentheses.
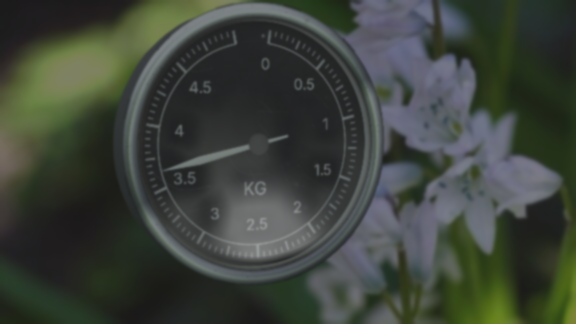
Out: 3.65 (kg)
